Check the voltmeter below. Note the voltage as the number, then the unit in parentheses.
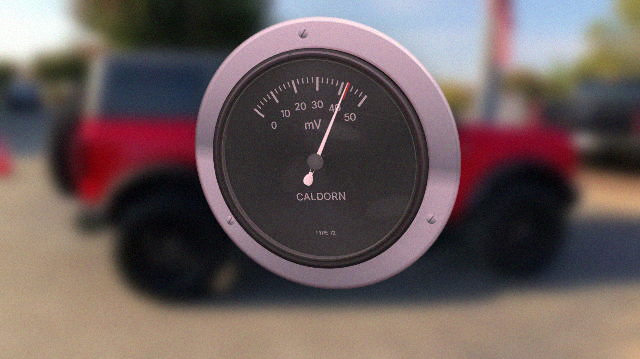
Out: 42 (mV)
